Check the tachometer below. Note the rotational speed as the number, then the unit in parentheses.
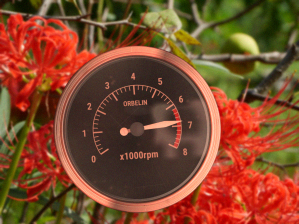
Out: 6800 (rpm)
